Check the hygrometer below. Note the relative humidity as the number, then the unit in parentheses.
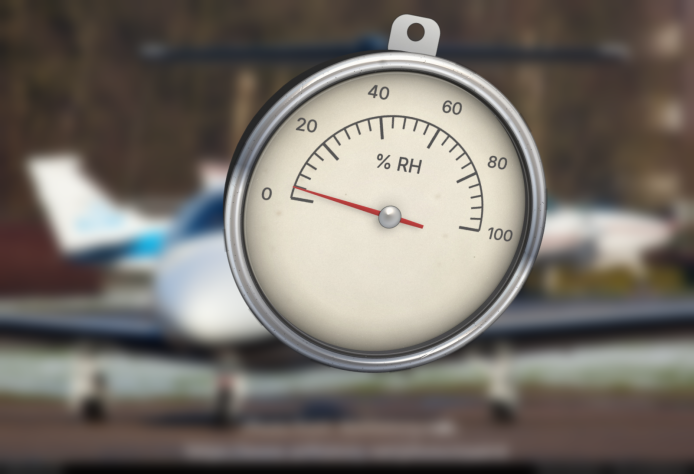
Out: 4 (%)
